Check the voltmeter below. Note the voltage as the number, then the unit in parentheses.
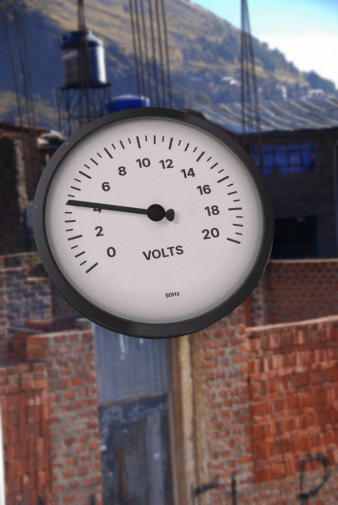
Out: 4 (V)
